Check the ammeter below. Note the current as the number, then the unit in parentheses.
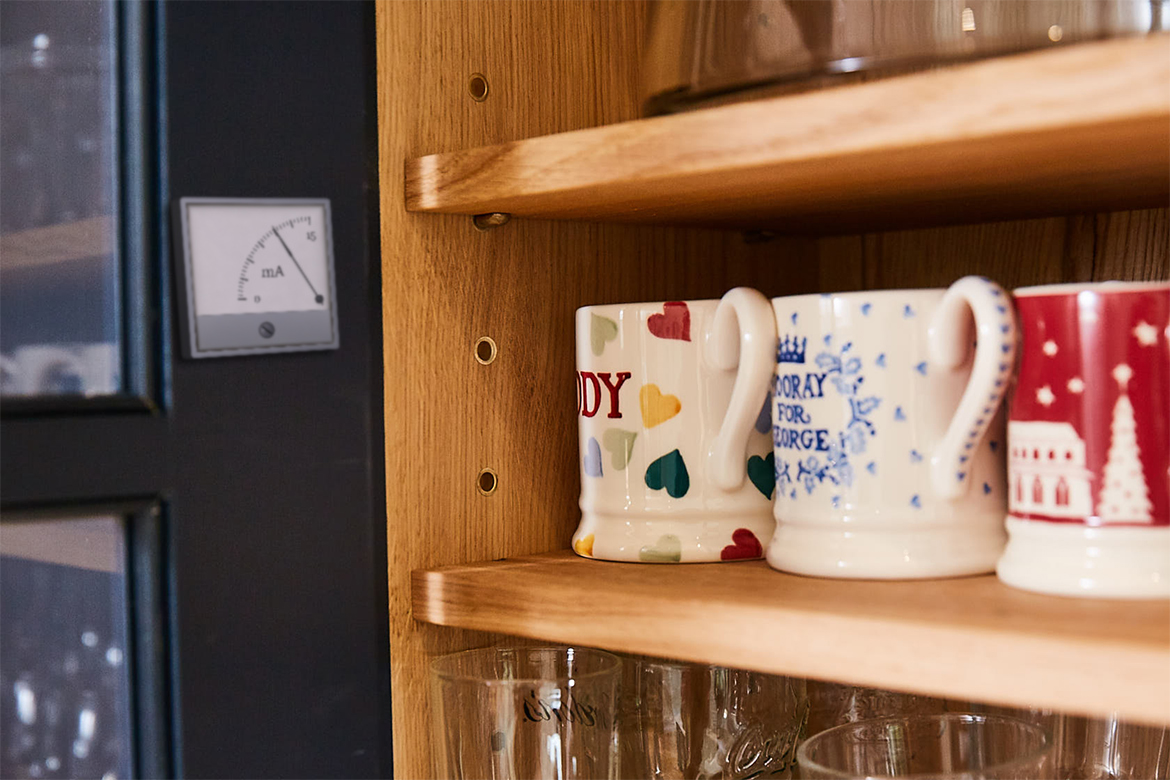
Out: 10 (mA)
